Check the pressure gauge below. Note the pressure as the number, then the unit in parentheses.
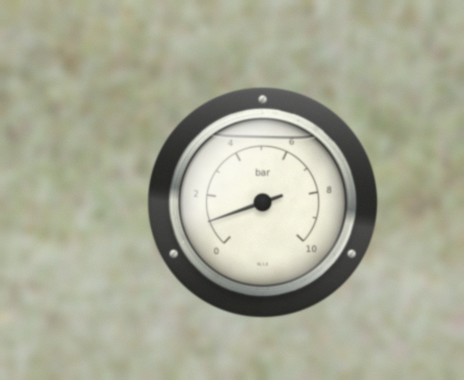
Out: 1 (bar)
